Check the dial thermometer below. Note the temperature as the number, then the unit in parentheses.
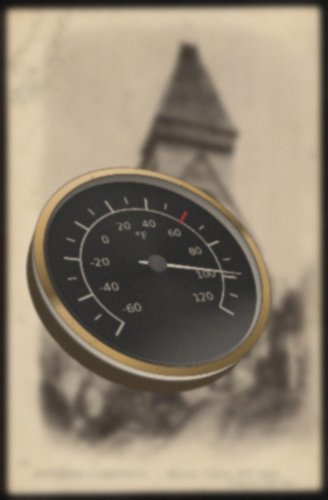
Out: 100 (°F)
